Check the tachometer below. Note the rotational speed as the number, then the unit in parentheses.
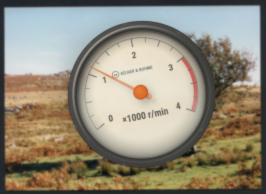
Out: 1125 (rpm)
